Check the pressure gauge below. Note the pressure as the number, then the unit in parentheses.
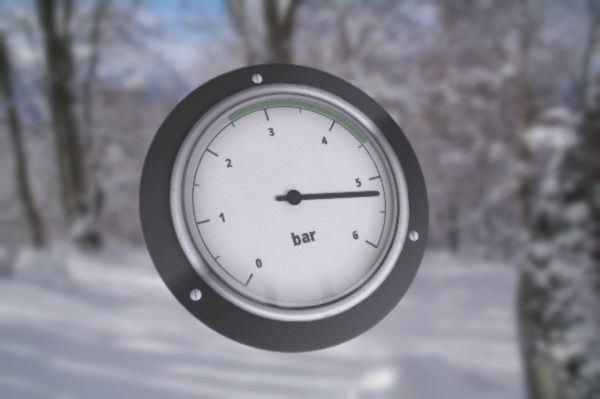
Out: 5.25 (bar)
